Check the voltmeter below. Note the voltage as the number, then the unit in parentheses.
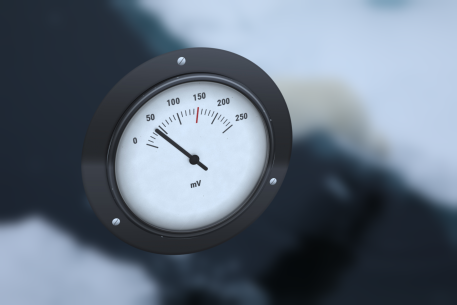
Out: 40 (mV)
